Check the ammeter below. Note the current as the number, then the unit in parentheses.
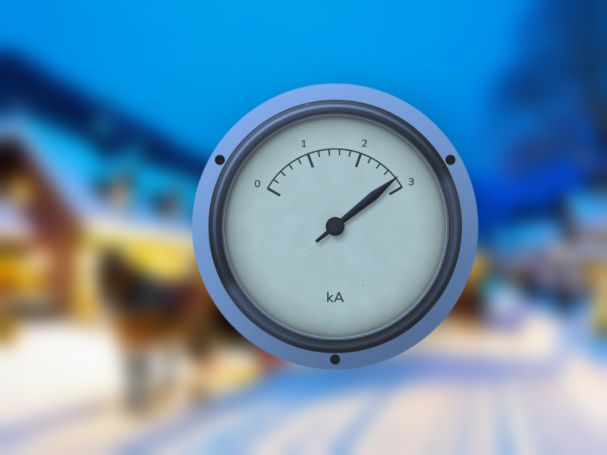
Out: 2.8 (kA)
